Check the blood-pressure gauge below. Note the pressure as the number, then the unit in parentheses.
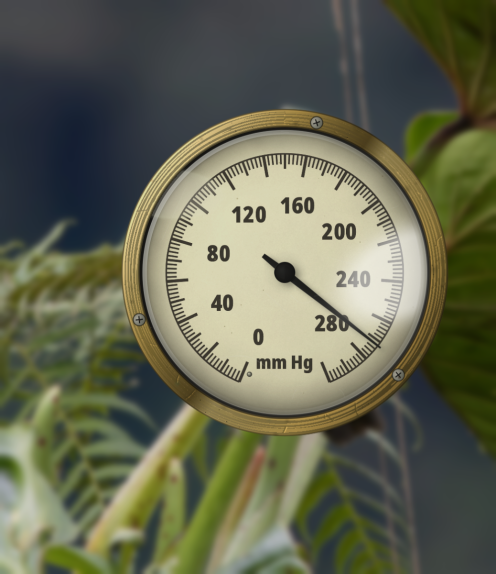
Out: 272 (mmHg)
